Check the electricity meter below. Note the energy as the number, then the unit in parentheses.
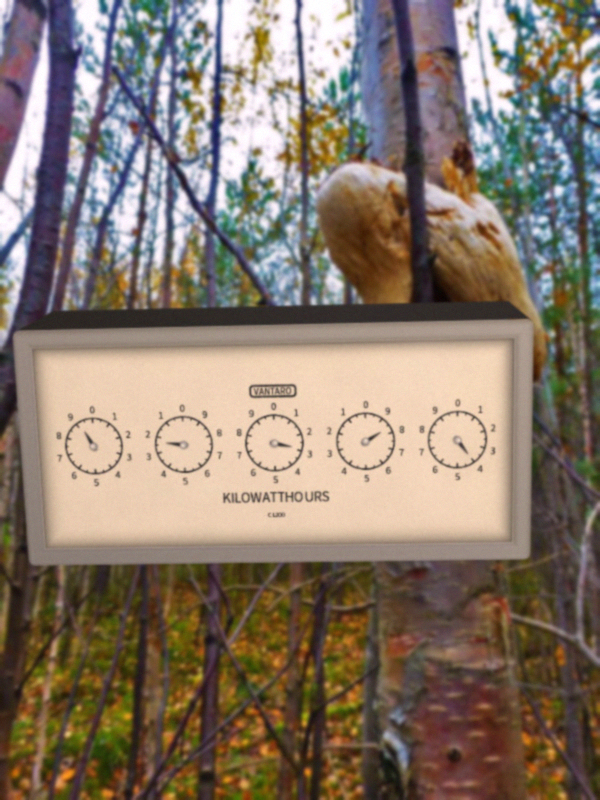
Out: 92284 (kWh)
